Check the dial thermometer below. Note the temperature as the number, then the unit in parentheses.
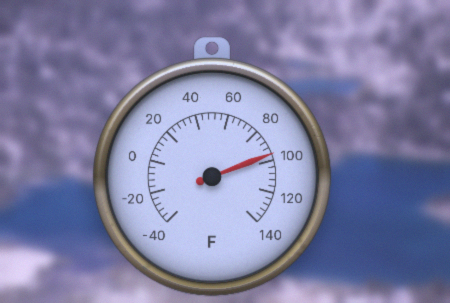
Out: 96 (°F)
